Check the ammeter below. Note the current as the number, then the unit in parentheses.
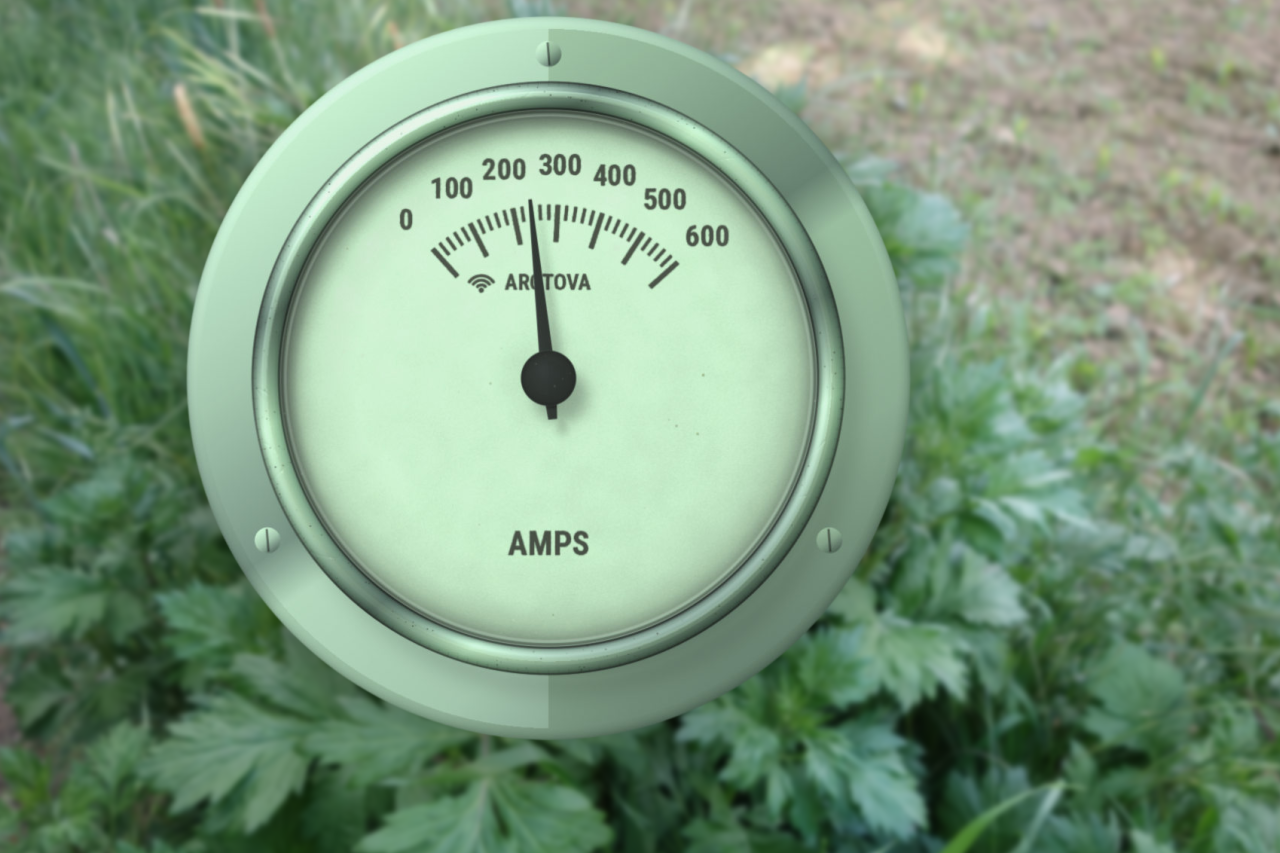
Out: 240 (A)
